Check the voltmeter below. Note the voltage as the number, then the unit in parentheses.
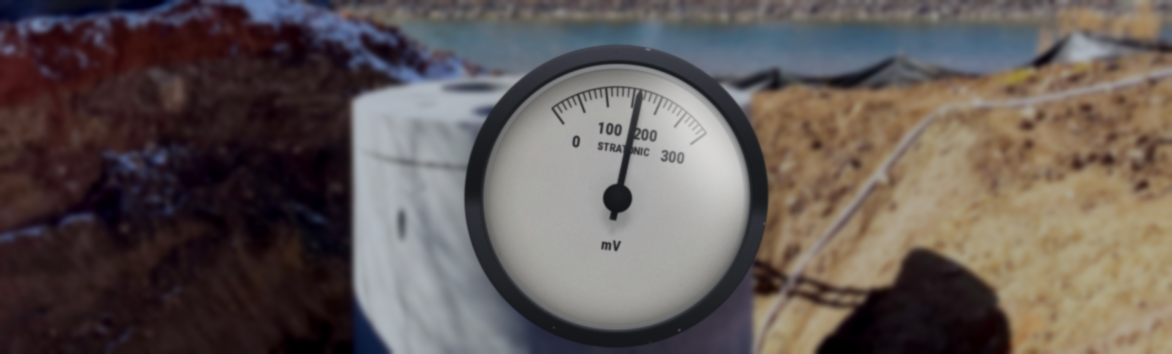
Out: 160 (mV)
